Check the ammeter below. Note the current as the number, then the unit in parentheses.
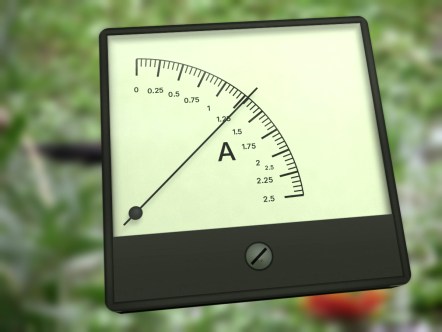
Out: 1.3 (A)
